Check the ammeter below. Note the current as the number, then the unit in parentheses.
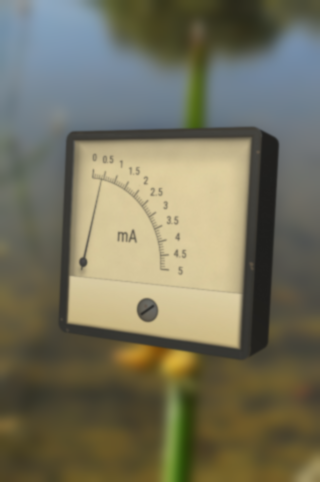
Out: 0.5 (mA)
